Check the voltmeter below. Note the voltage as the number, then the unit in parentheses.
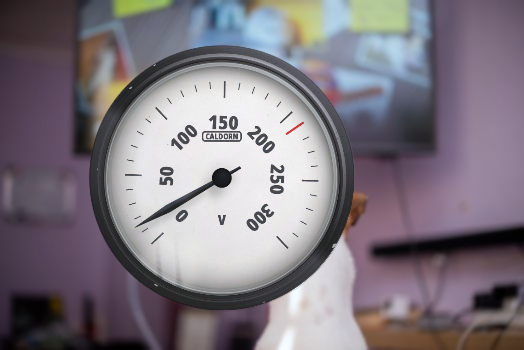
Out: 15 (V)
